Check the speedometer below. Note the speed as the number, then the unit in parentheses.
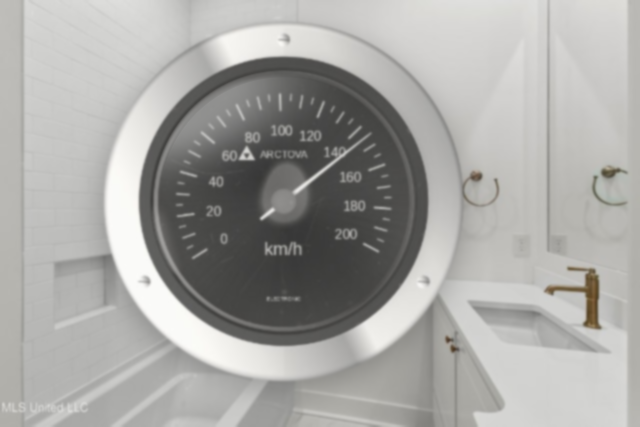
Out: 145 (km/h)
